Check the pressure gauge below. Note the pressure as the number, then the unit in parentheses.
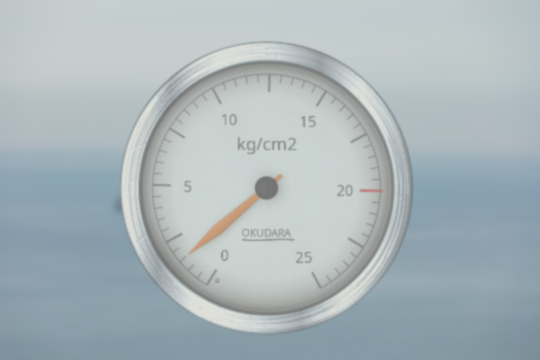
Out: 1.5 (kg/cm²)
